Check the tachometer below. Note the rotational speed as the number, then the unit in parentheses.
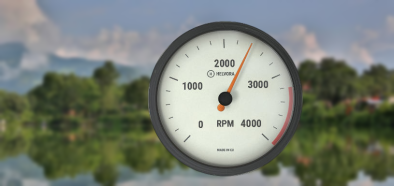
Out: 2400 (rpm)
